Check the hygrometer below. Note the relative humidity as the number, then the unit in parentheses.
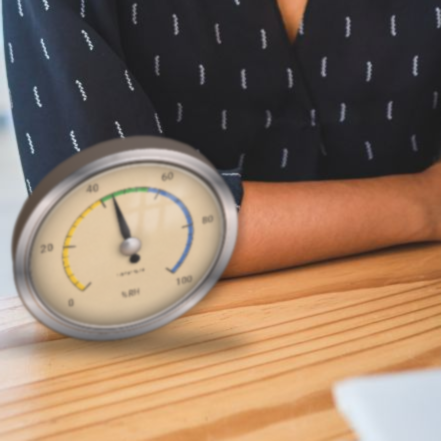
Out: 44 (%)
